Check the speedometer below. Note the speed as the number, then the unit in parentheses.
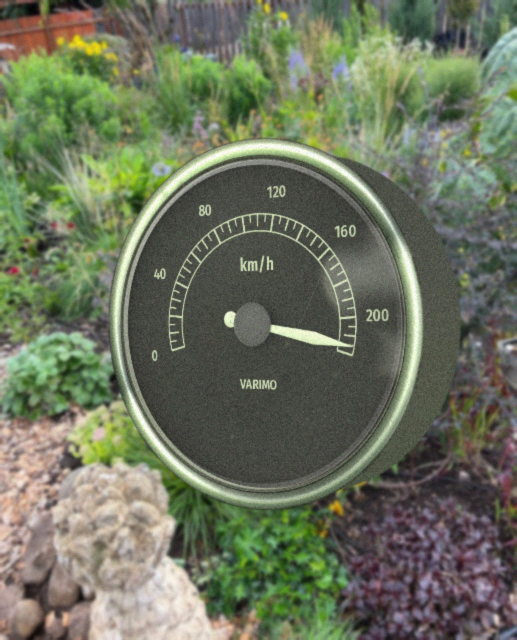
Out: 215 (km/h)
